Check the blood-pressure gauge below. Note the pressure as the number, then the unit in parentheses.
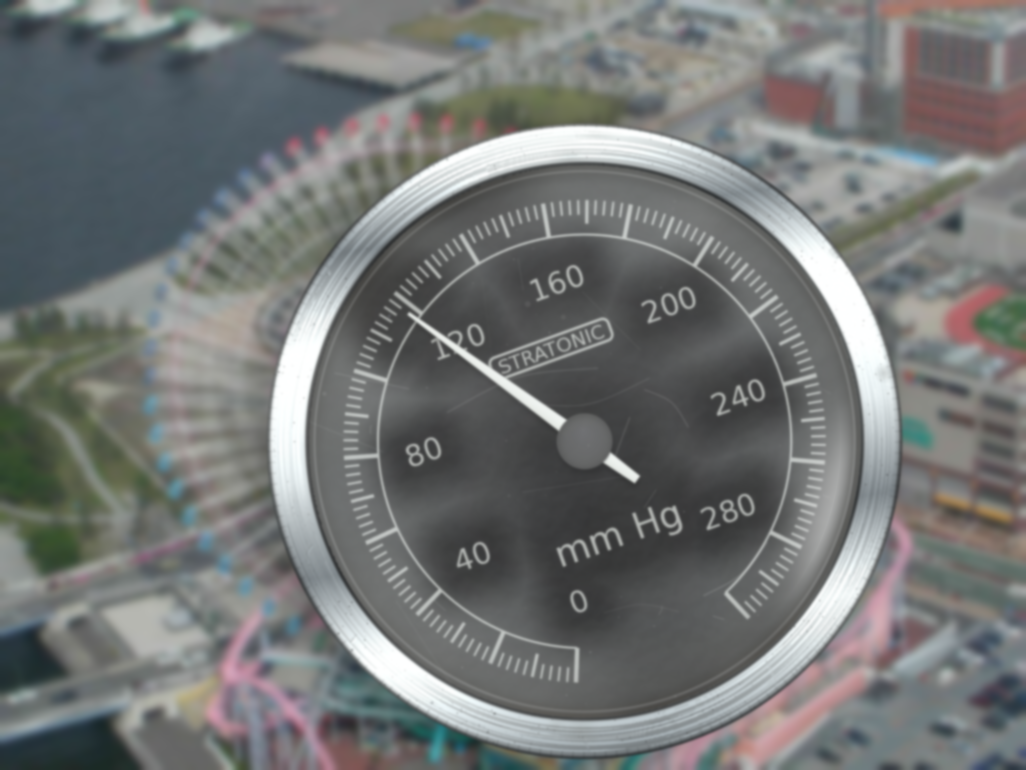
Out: 118 (mmHg)
